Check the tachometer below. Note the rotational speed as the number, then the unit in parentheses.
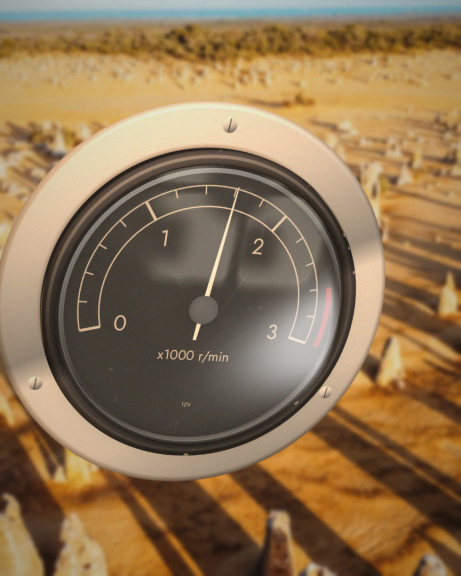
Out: 1600 (rpm)
